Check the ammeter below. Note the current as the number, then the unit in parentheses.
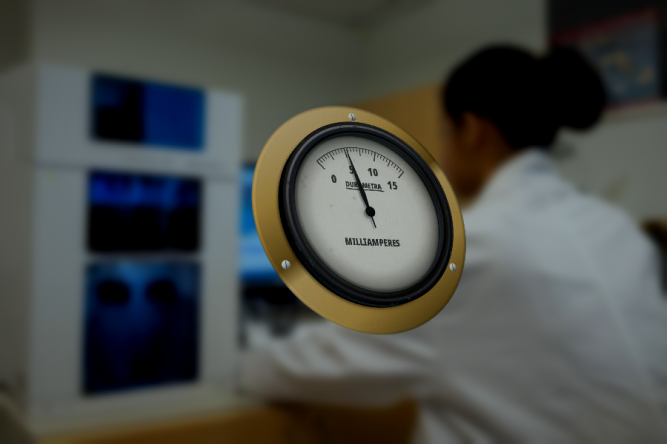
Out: 5 (mA)
